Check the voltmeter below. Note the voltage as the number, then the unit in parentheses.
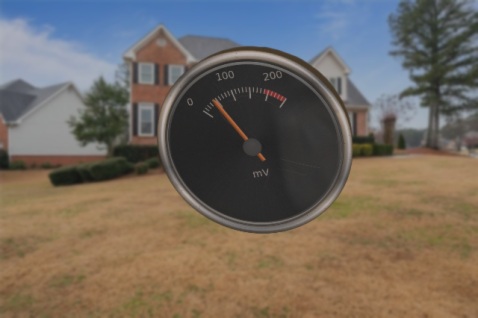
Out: 50 (mV)
